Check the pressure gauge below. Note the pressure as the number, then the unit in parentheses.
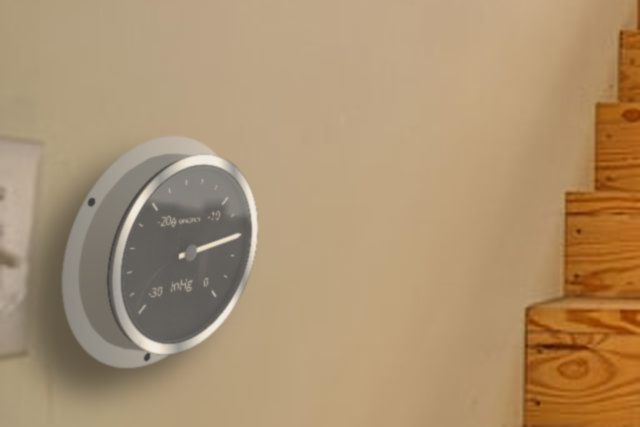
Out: -6 (inHg)
